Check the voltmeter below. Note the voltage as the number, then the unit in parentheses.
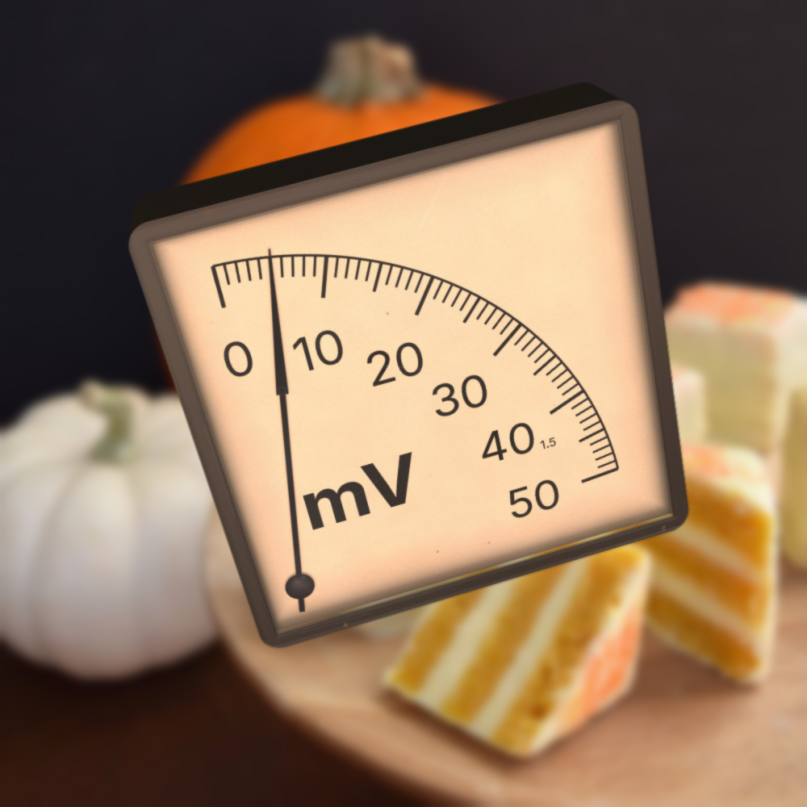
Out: 5 (mV)
